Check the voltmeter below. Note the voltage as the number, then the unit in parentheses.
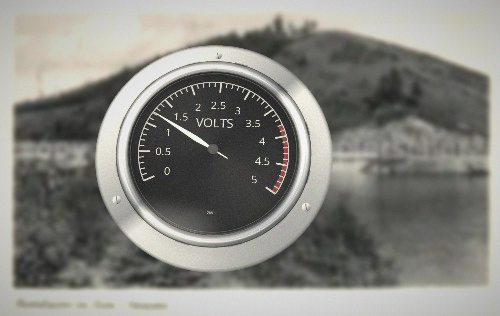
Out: 1.2 (V)
